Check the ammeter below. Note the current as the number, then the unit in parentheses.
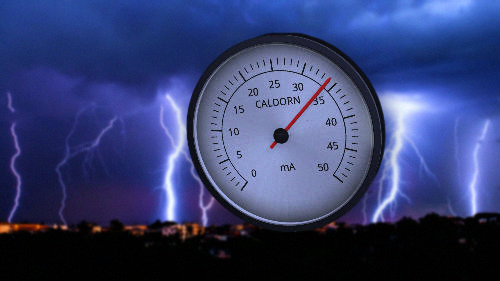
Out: 34 (mA)
